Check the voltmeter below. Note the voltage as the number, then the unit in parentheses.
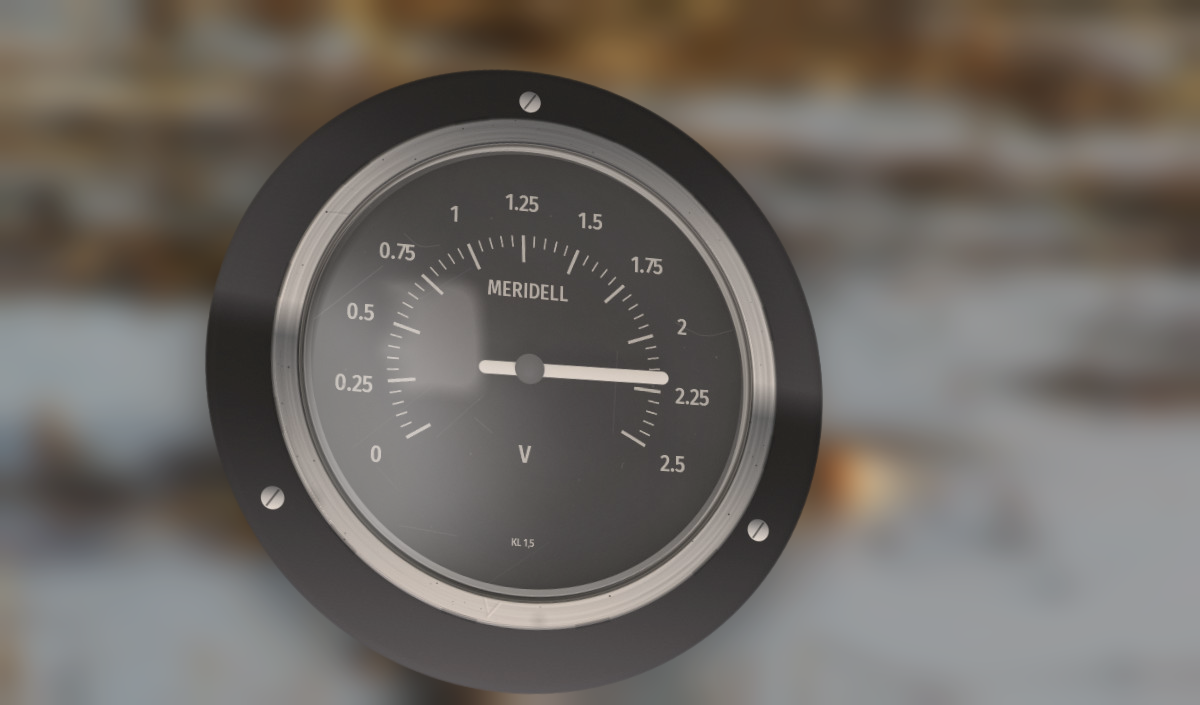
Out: 2.2 (V)
